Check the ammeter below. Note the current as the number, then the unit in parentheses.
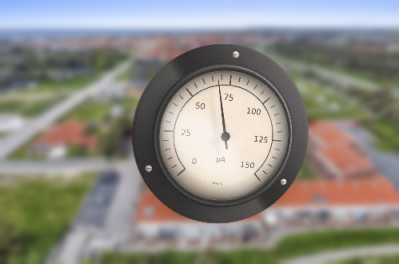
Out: 67.5 (µA)
